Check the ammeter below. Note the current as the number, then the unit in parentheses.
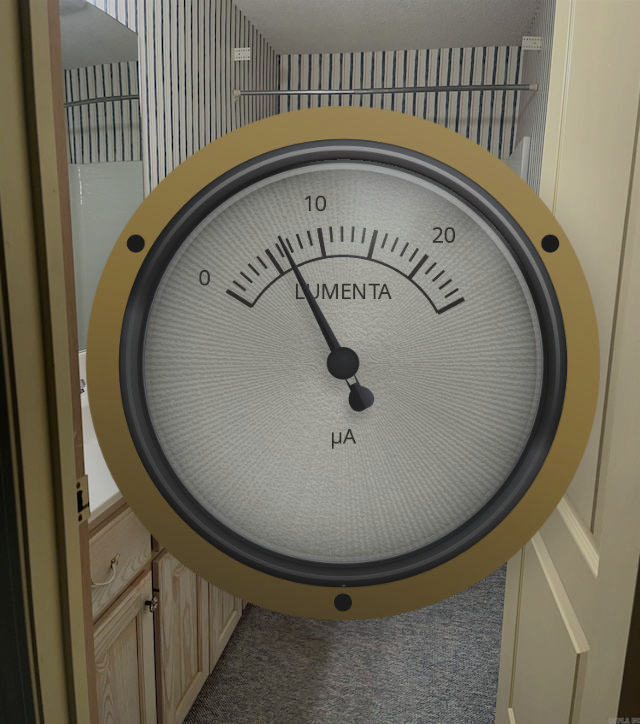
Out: 6.5 (µA)
